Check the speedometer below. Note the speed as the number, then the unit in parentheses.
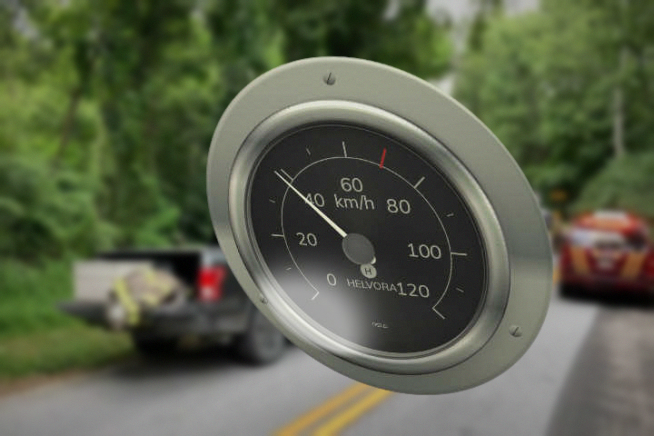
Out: 40 (km/h)
